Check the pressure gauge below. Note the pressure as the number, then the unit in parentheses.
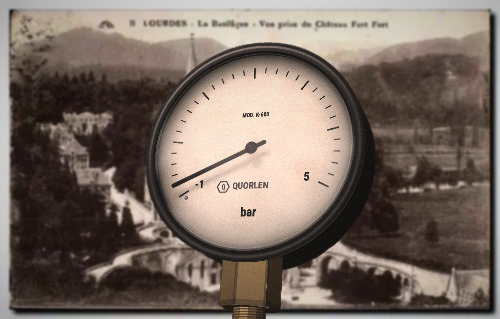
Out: -0.8 (bar)
